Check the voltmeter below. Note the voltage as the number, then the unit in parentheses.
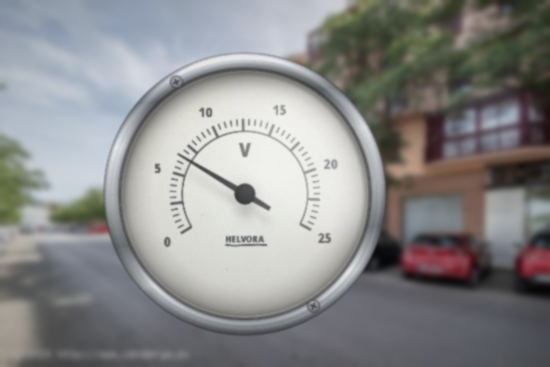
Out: 6.5 (V)
